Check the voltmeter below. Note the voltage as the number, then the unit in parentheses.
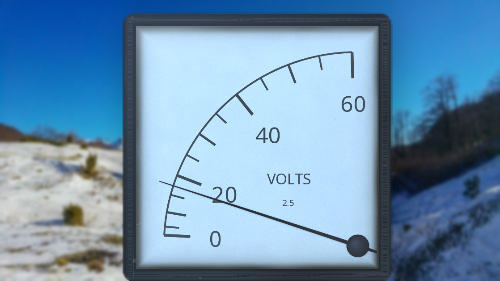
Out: 17.5 (V)
